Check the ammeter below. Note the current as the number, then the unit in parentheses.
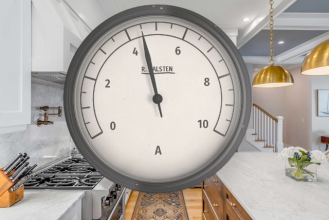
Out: 4.5 (A)
